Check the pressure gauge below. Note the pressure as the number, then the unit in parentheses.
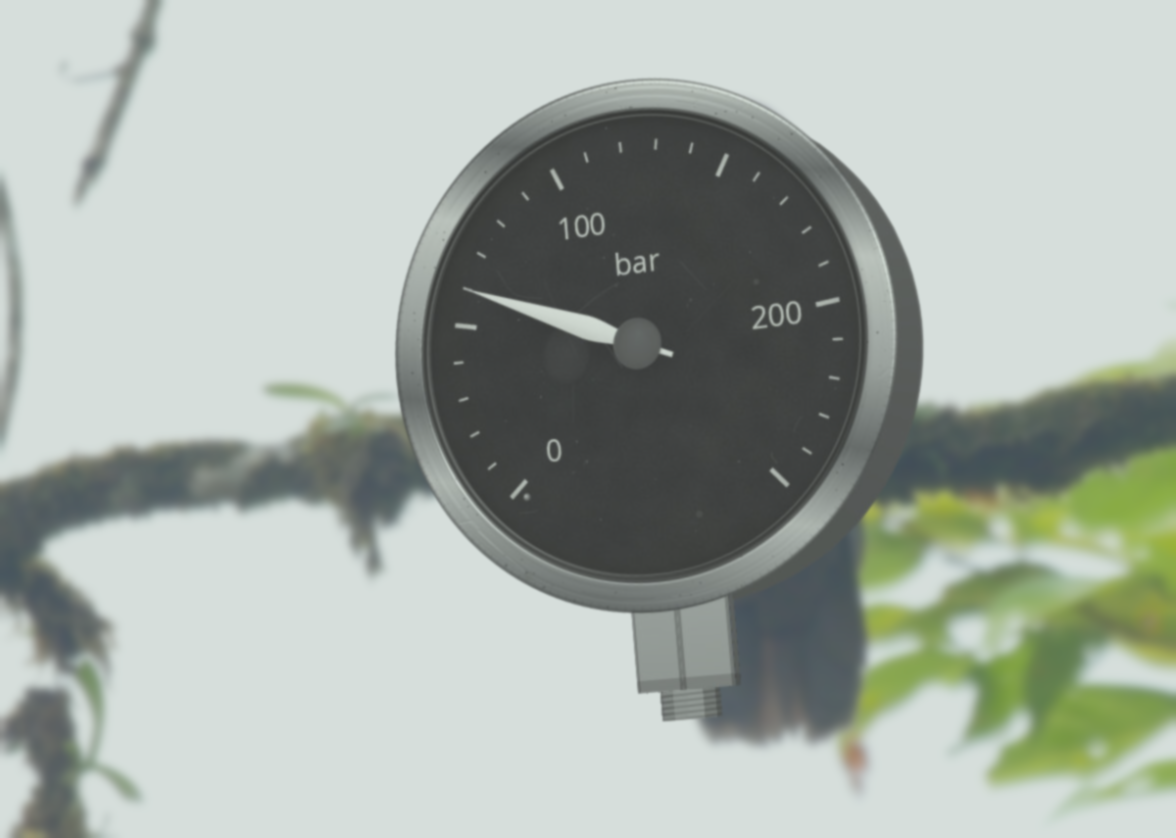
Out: 60 (bar)
